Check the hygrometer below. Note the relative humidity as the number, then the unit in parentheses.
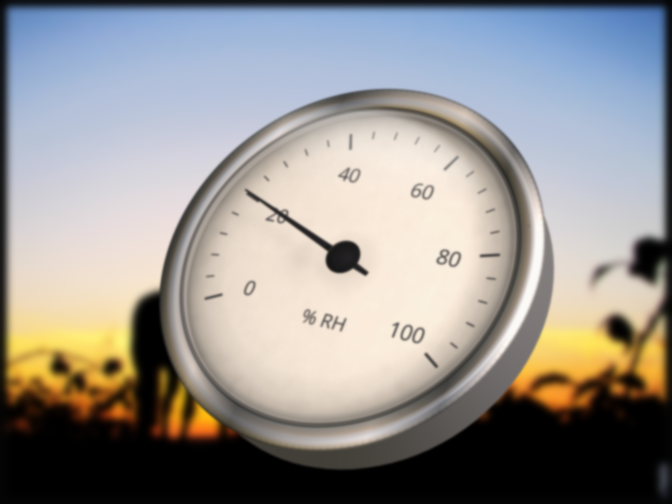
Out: 20 (%)
